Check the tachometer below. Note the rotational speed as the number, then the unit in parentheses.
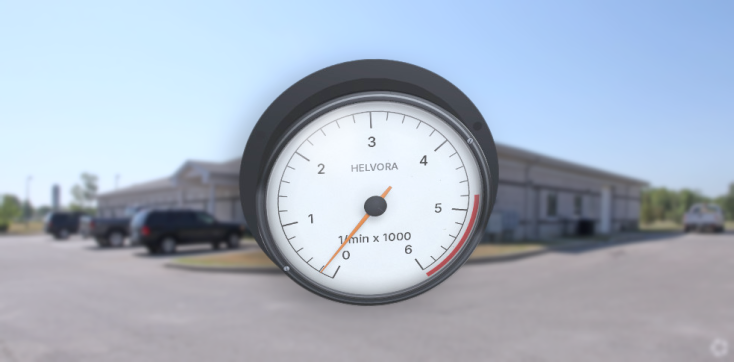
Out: 200 (rpm)
